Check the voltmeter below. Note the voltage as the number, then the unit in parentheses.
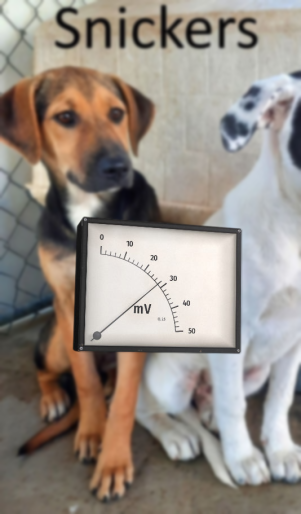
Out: 28 (mV)
